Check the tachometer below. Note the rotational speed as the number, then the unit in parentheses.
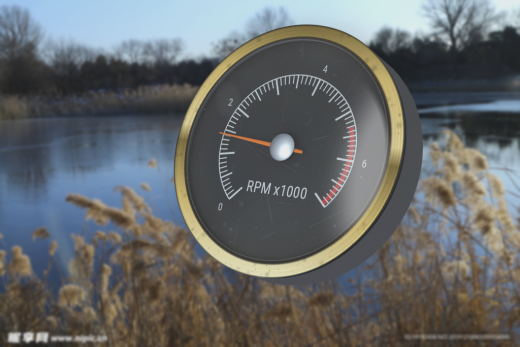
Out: 1400 (rpm)
